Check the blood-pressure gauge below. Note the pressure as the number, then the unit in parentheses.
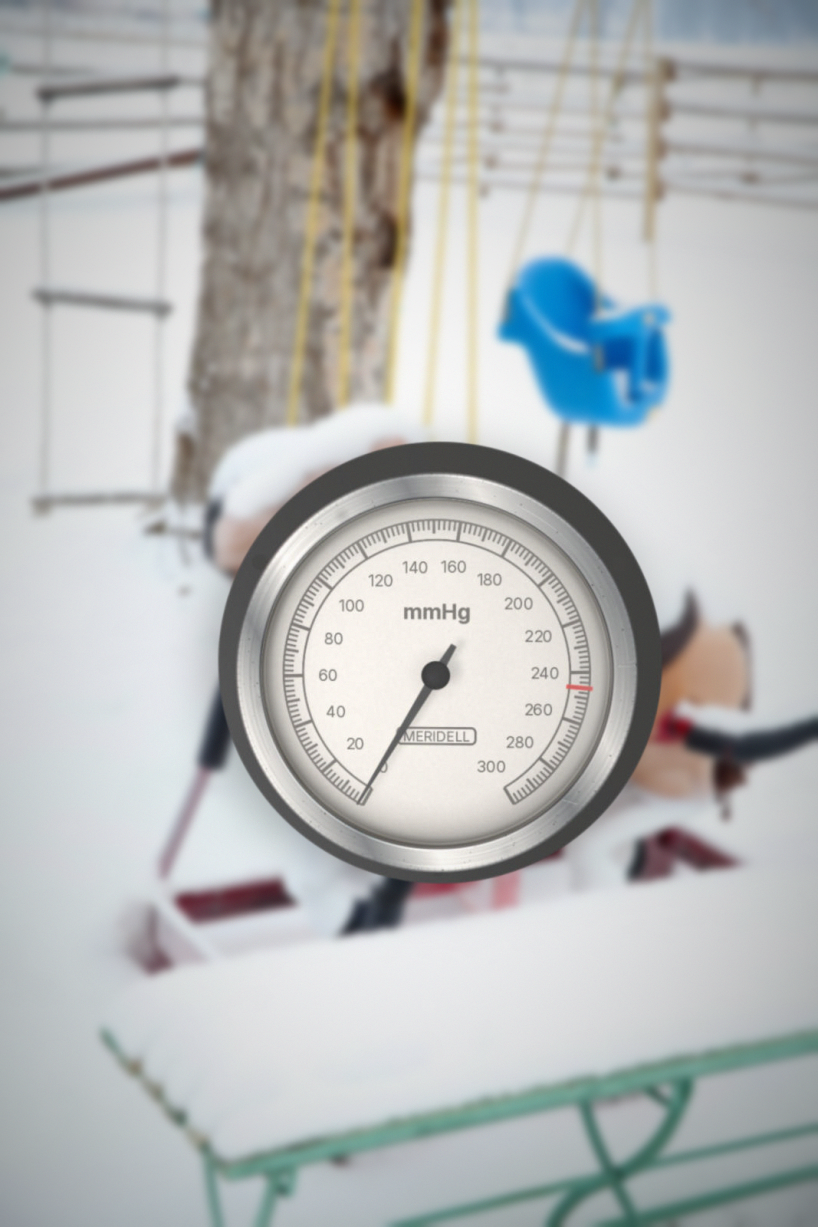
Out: 2 (mmHg)
